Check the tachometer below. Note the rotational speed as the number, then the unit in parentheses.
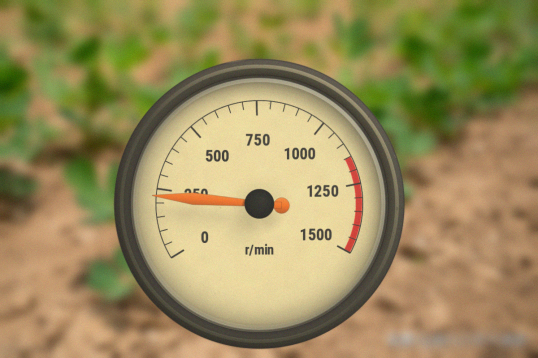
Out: 225 (rpm)
